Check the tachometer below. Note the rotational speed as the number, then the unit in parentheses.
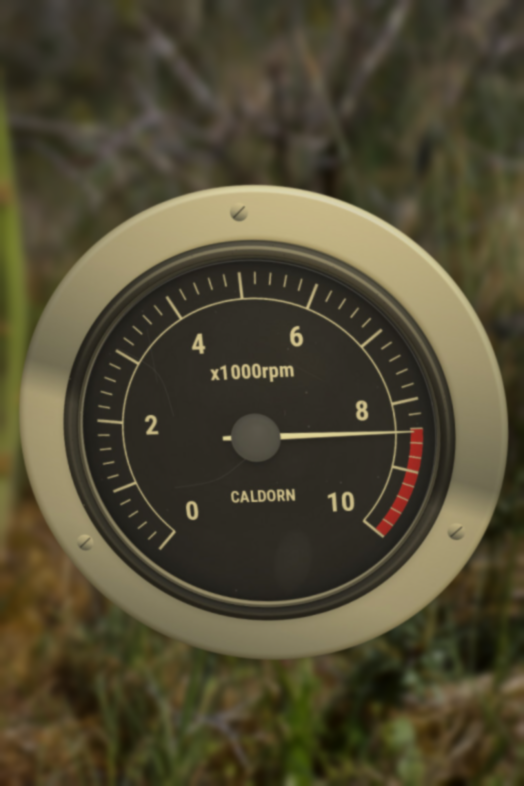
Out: 8400 (rpm)
